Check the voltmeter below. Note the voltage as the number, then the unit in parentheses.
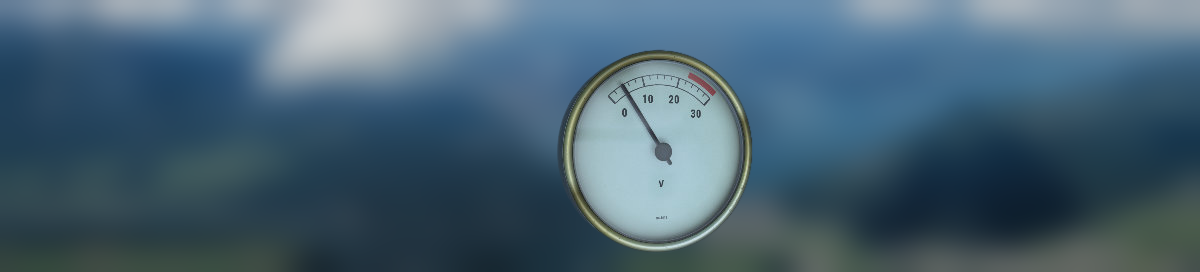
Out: 4 (V)
